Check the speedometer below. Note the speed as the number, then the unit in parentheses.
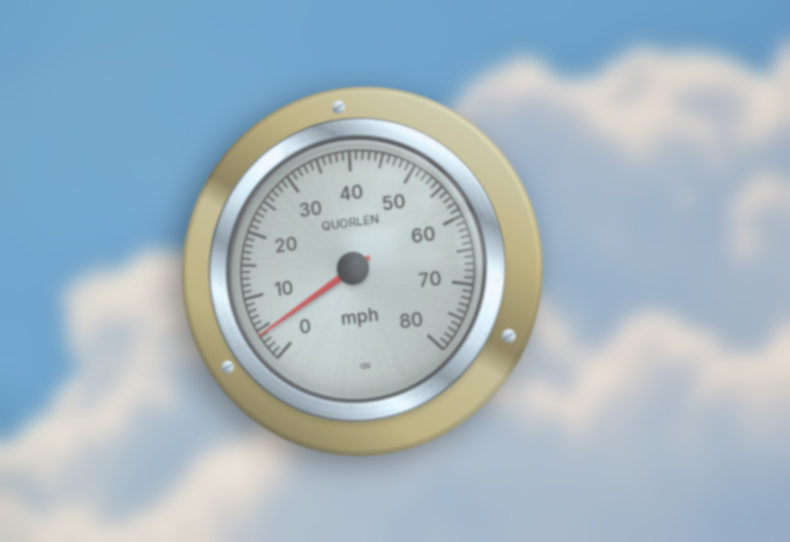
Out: 4 (mph)
